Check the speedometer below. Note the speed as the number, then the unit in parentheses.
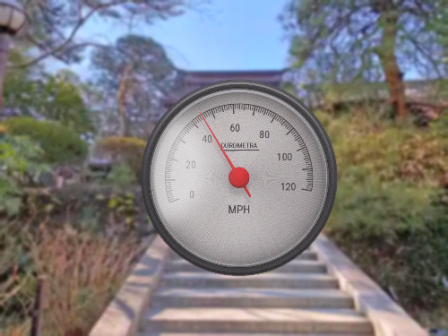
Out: 45 (mph)
